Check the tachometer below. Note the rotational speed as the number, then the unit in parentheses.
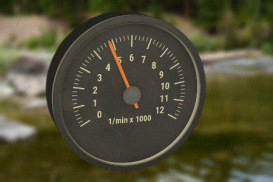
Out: 4800 (rpm)
